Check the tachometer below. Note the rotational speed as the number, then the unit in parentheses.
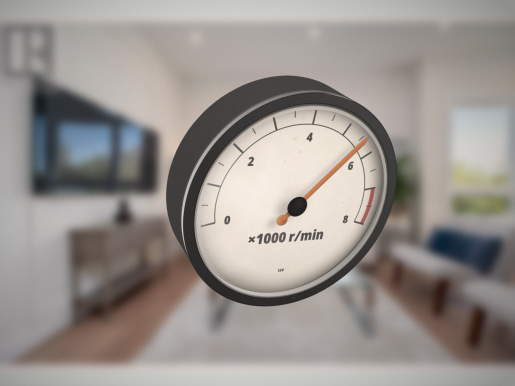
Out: 5500 (rpm)
